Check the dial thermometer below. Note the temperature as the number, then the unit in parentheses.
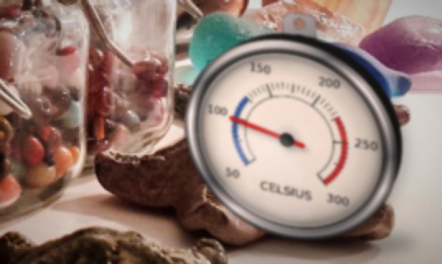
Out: 100 (°C)
